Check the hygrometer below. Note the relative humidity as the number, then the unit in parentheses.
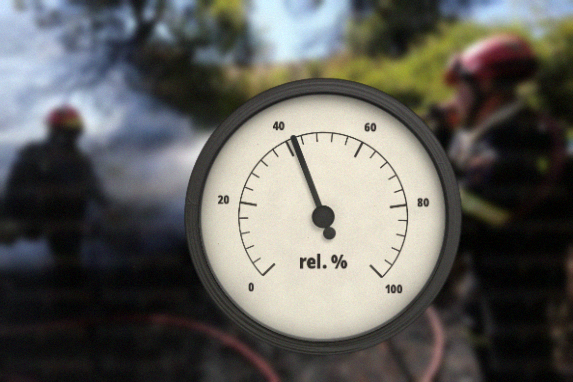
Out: 42 (%)
